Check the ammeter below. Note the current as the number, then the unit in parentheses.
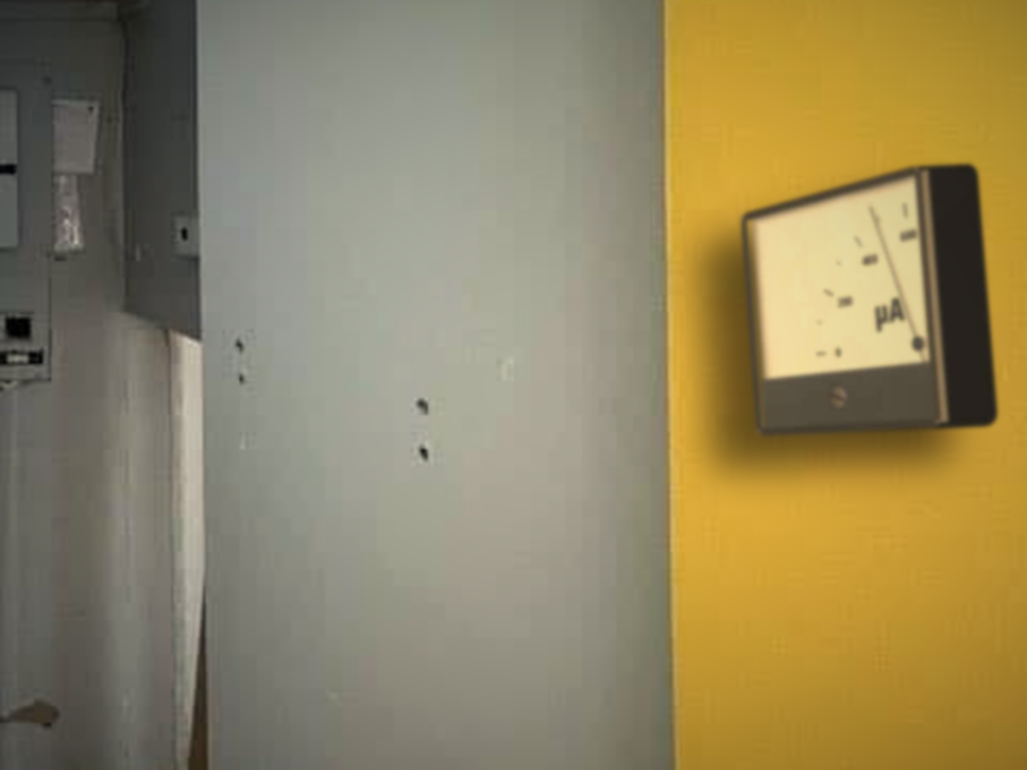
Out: 500 (µA)
